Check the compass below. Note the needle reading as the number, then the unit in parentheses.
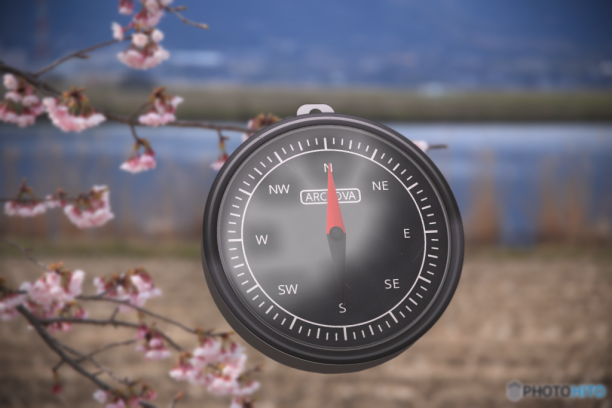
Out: 0 (°)
